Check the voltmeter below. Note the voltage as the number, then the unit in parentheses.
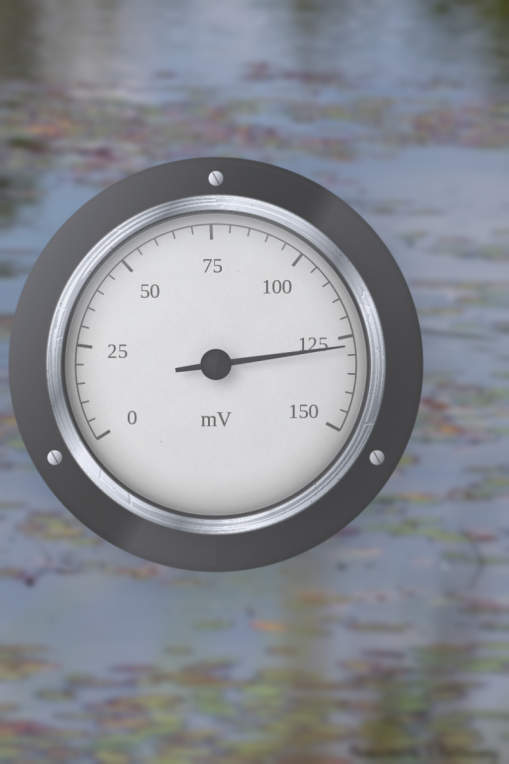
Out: 127.5 (mV)
